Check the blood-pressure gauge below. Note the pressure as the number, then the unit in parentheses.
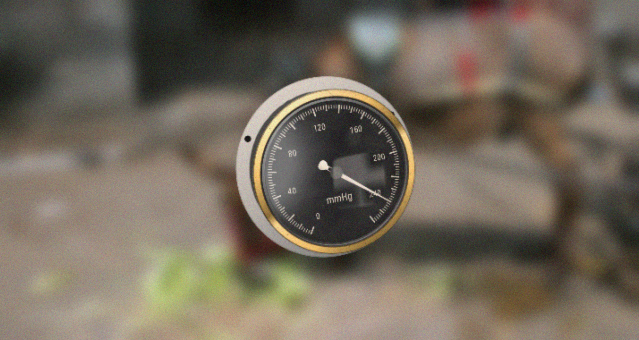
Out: 240 (mmHg)
